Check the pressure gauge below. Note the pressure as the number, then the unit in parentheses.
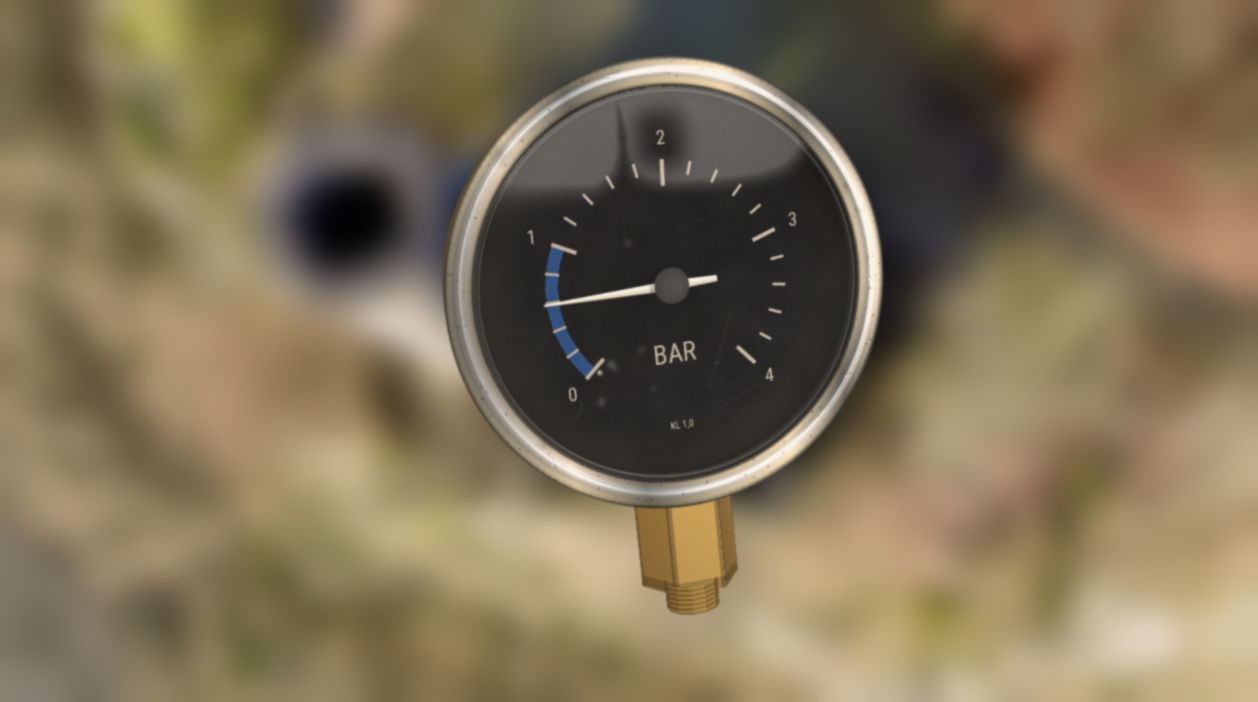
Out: 0.6 (bar)
